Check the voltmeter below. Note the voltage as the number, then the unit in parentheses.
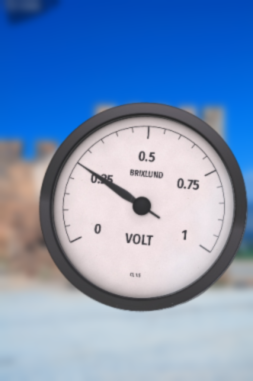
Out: 0.25 (V)
